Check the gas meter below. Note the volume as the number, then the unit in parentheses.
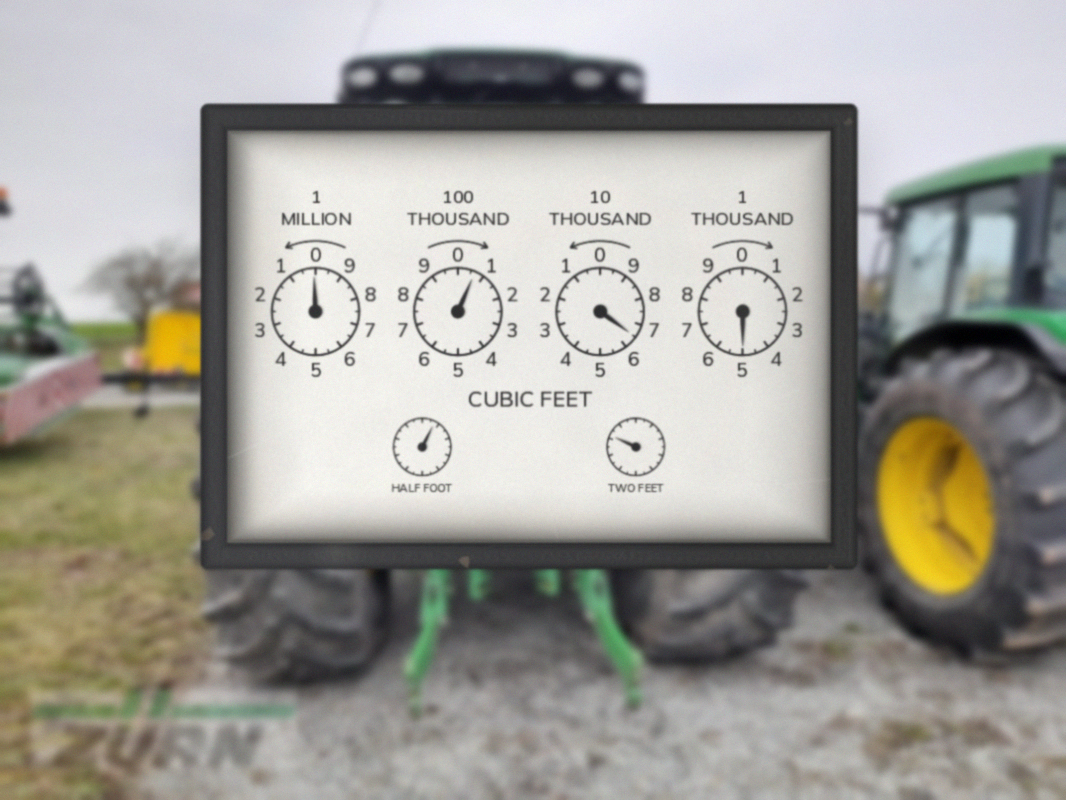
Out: 6500 (ft³)
